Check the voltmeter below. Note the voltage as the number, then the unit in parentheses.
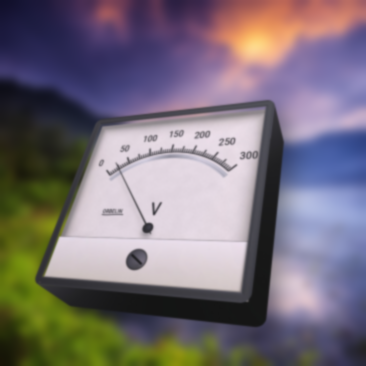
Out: 25 (V)
